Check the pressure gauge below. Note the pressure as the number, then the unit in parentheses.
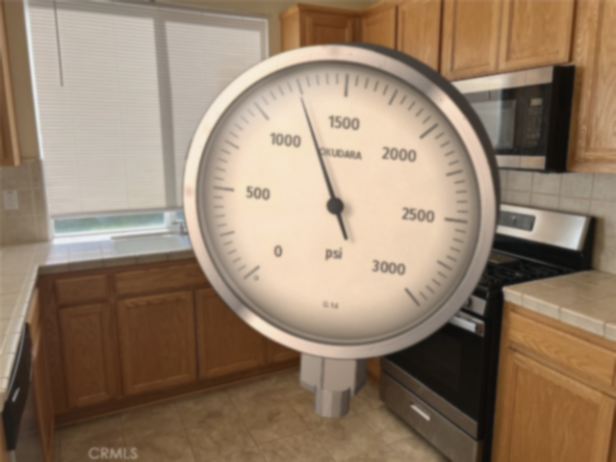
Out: 1250 (psi)
